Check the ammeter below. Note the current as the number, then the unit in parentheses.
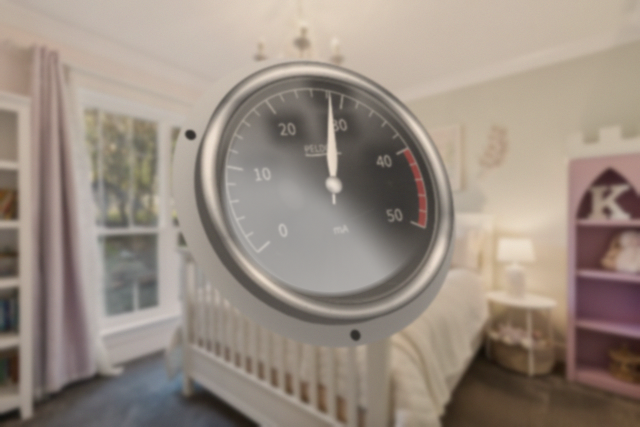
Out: 28 (mA)
